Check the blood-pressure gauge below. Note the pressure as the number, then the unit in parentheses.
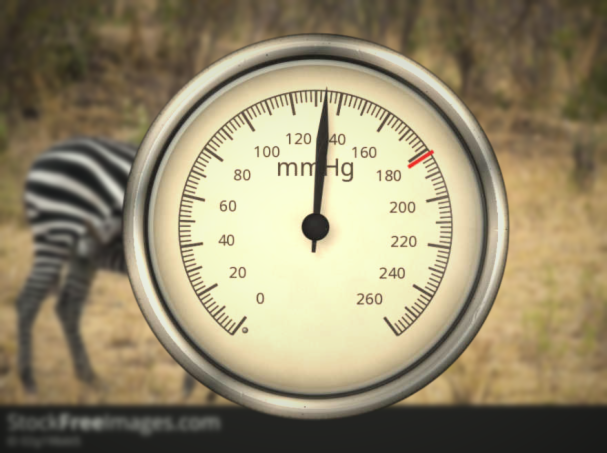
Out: 134 (mmHg)
